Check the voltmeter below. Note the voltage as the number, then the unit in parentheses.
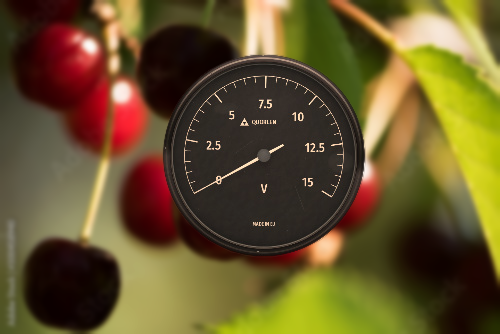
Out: 0 (V)
